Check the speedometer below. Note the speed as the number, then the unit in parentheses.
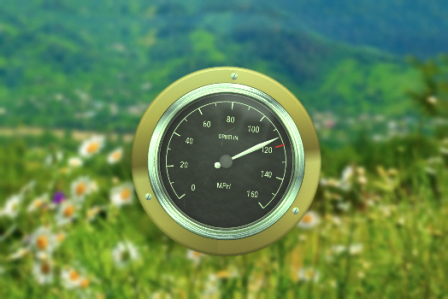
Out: 115 (mph)
